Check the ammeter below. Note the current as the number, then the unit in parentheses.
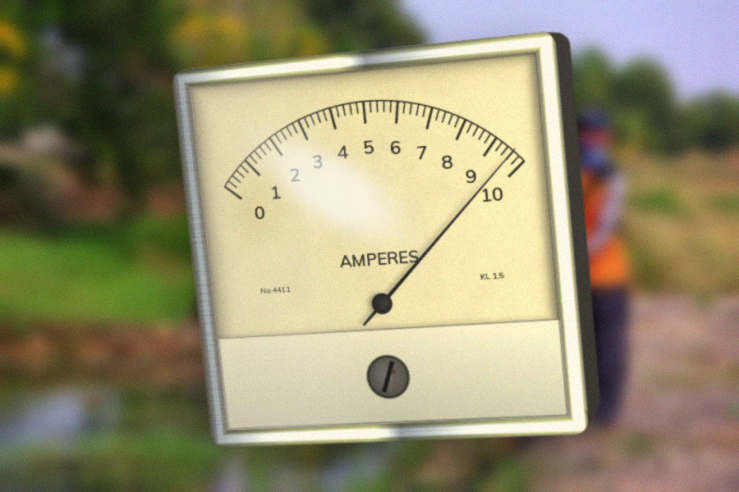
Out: 9.6 (A)
